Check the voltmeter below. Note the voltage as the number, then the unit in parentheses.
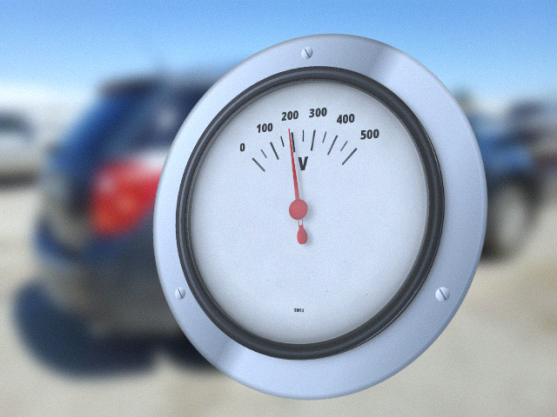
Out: 200 (V)
